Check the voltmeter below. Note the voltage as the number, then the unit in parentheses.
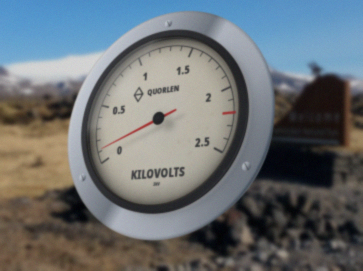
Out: 0.1 (kV)
